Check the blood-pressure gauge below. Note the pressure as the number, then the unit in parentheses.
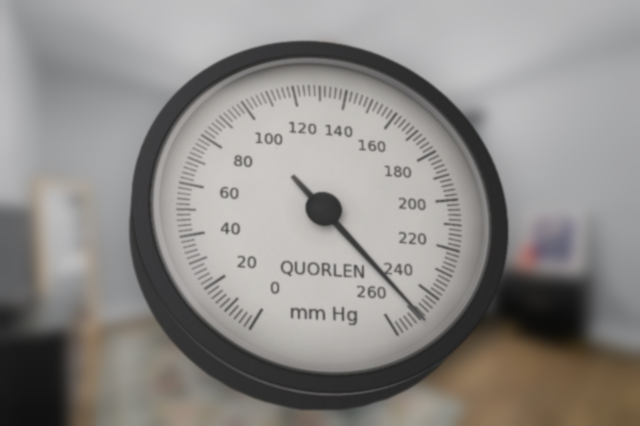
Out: 250 (mmHg)
